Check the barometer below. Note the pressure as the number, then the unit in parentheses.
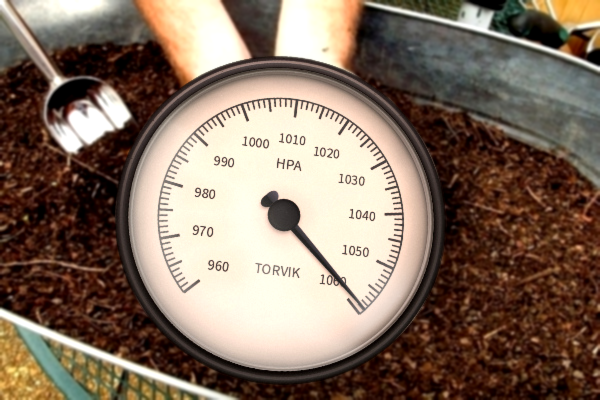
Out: 1059 (hPa)
